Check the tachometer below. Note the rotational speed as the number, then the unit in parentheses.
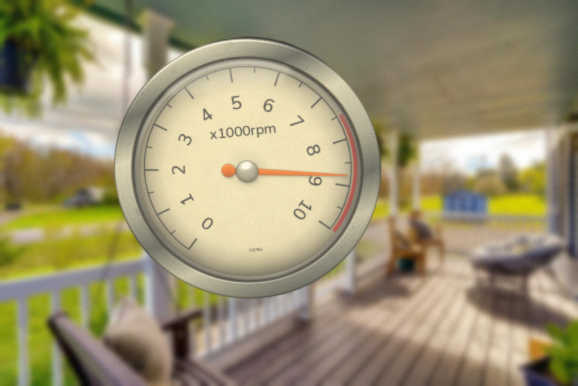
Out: 8750 (rpm)
